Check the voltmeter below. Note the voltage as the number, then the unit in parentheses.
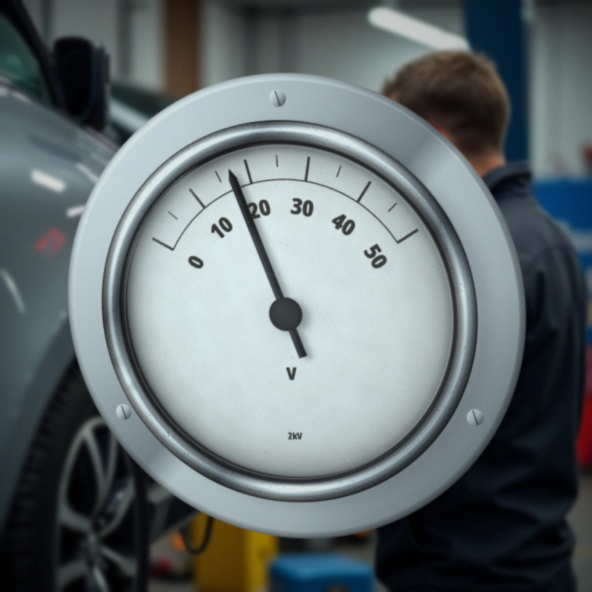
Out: 17.5 (V)
